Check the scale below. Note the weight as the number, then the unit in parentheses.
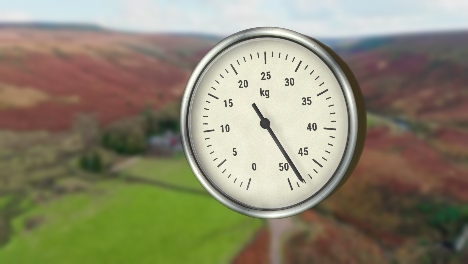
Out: 48 (kg)
